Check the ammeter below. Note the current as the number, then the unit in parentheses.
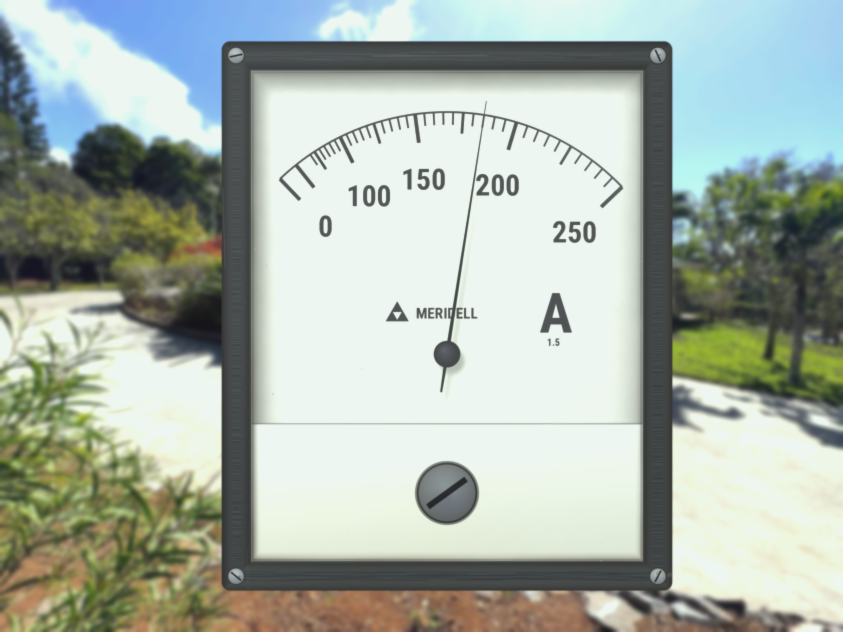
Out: 185 (A)
